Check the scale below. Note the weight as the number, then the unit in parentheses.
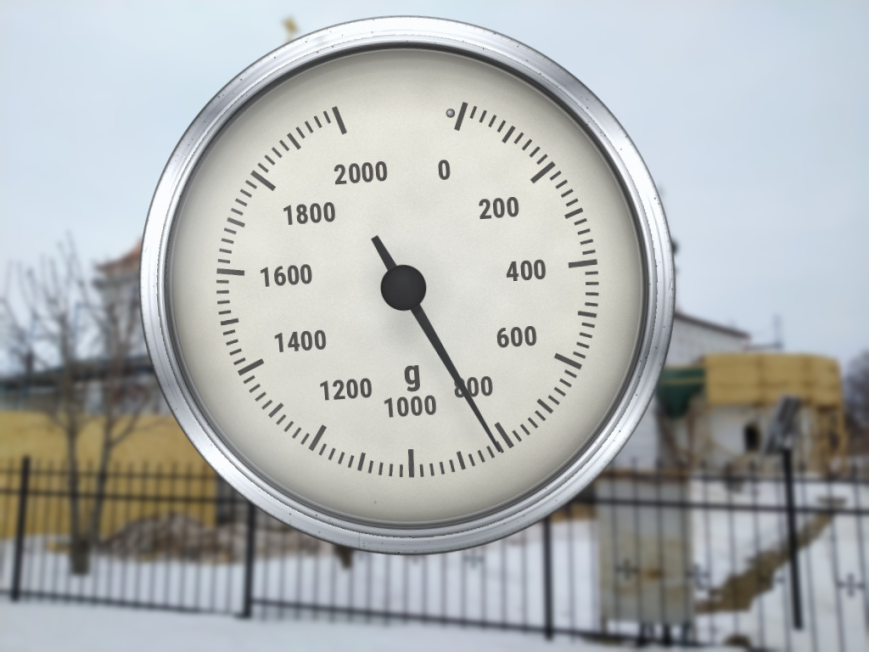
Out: 820 (g)
